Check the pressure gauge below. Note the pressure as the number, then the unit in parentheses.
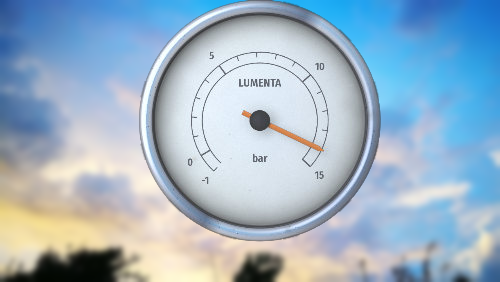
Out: 14 (bar)
